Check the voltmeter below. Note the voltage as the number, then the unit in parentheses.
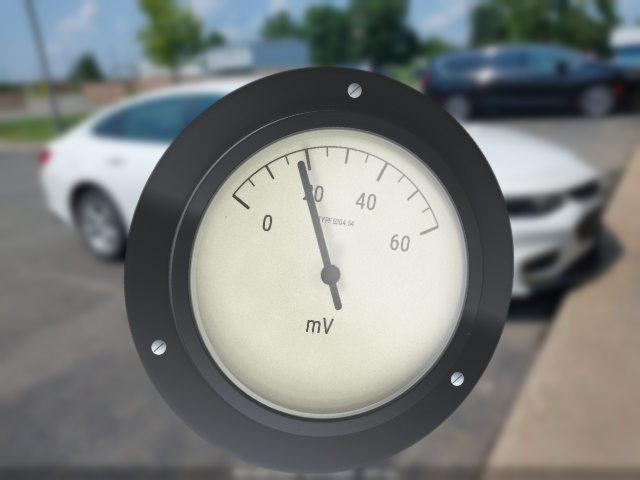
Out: 17.5 (mV)
